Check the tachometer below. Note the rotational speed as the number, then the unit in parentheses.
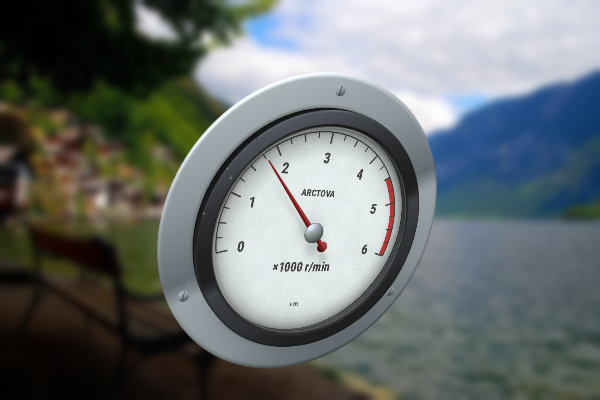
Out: 1750 (rpm)
